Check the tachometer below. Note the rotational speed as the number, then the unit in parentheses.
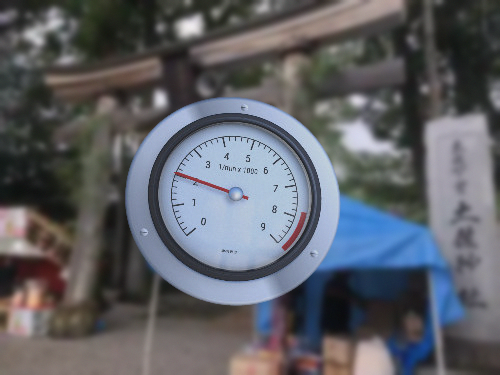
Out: 2000 (rpm)
